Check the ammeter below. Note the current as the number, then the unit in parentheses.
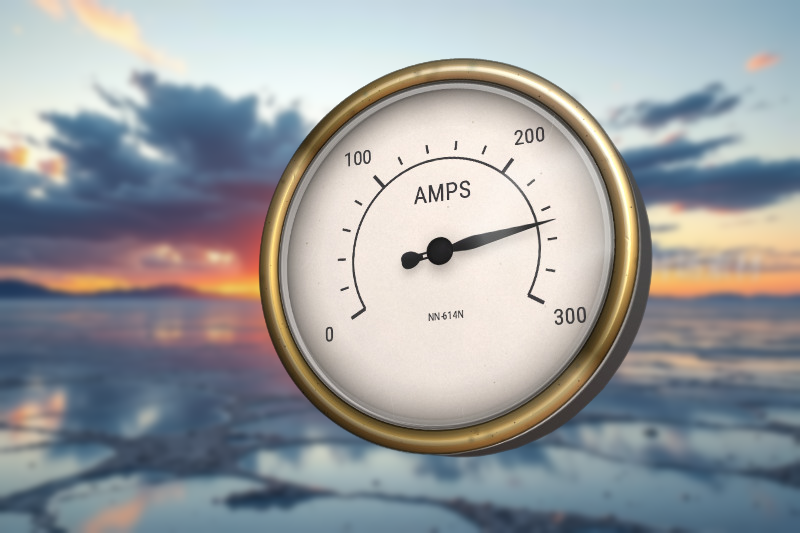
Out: 250 (A)
